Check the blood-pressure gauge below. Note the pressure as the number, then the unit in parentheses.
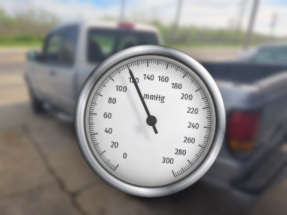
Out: 120 (mmHg)
